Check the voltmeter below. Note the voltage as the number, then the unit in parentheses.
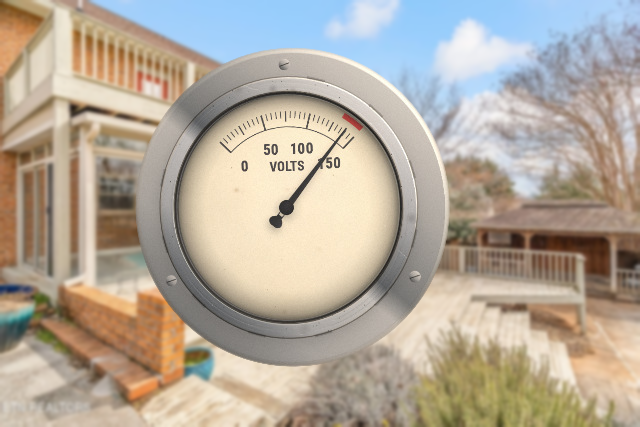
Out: 140 (V)
